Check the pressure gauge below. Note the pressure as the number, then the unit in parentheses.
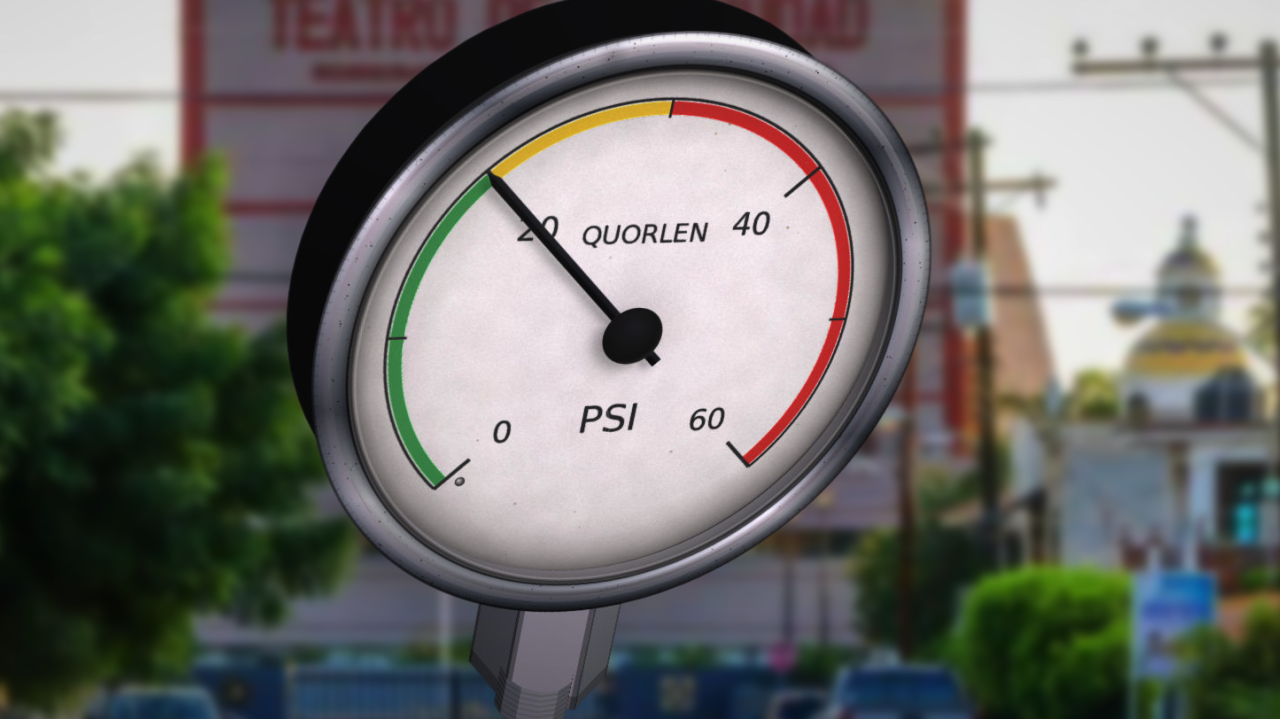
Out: 20 (psi)
